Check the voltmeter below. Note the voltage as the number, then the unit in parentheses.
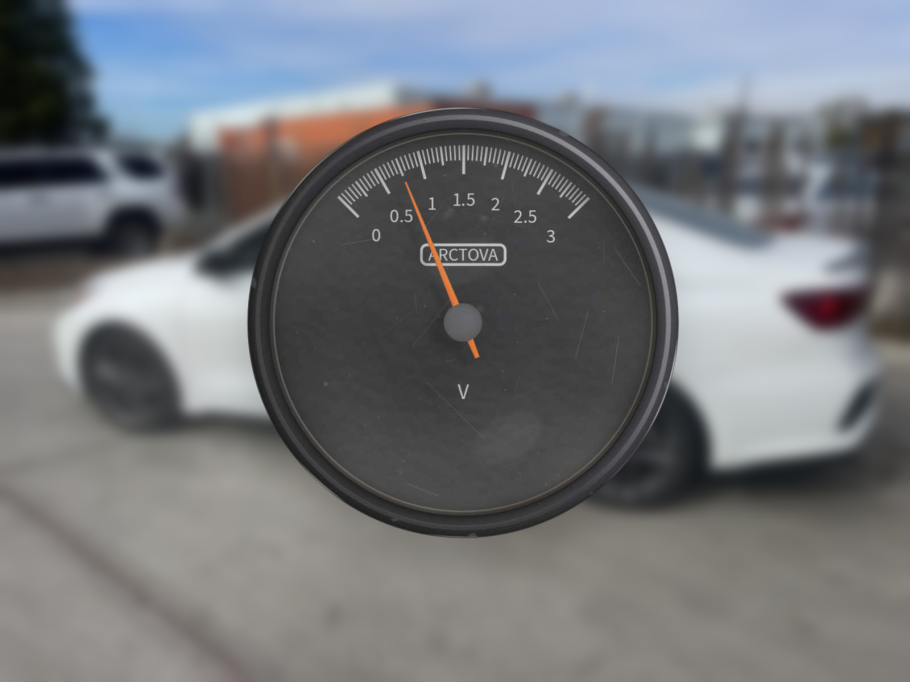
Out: 0.75 (V)
